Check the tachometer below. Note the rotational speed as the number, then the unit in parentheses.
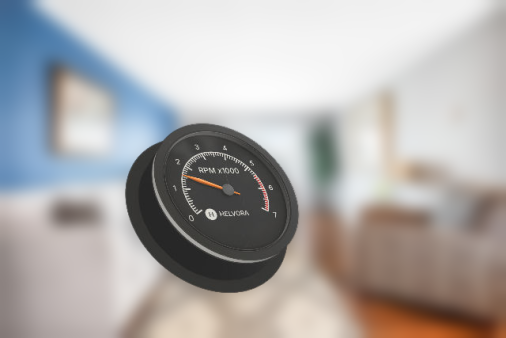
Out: 1500 (rpm)
